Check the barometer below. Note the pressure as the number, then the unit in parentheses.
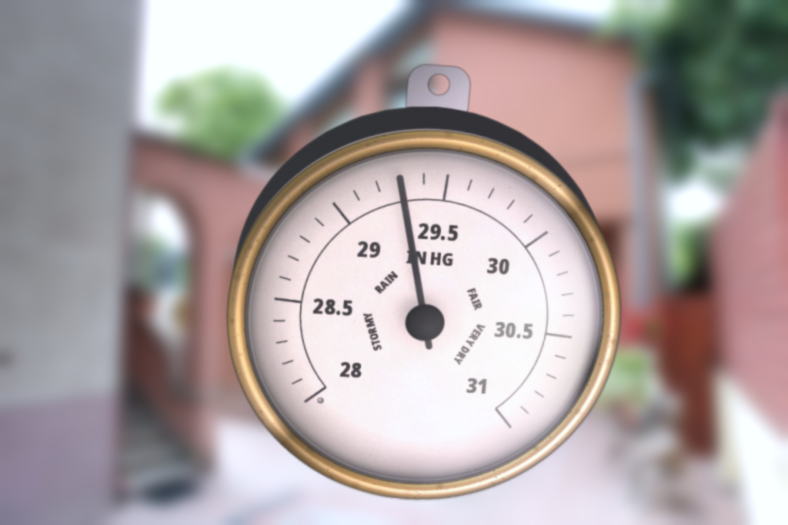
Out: 29.3 (inHg)
